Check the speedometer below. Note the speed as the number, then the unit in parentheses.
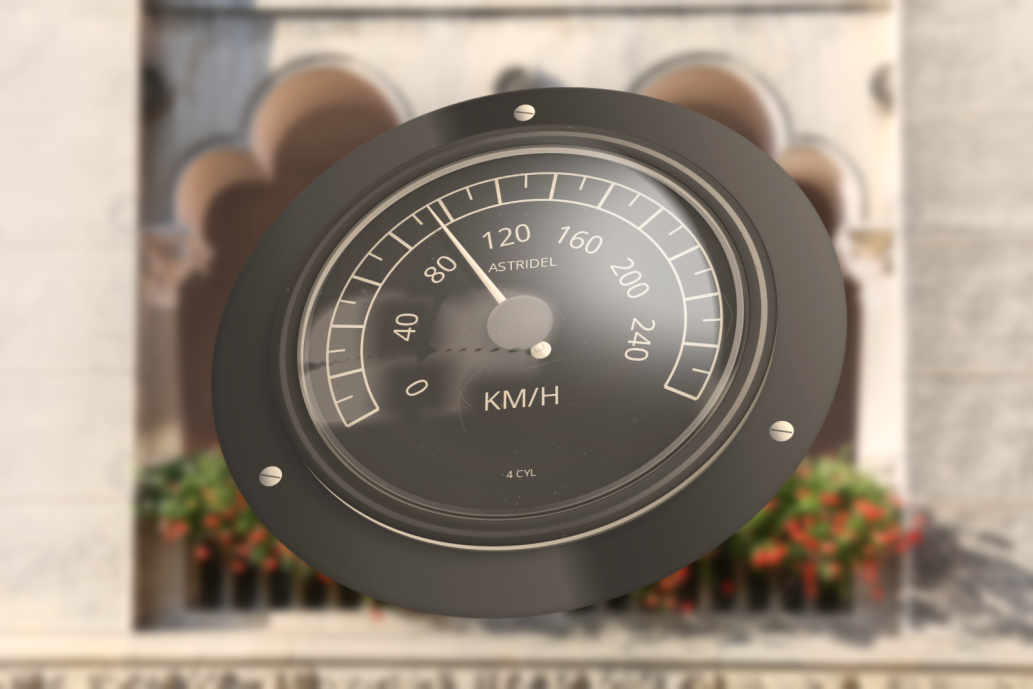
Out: 95 (km/h)
